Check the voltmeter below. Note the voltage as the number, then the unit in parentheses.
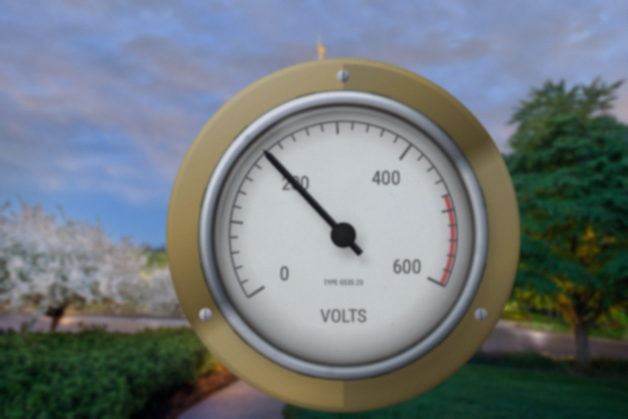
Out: 200 (V)
